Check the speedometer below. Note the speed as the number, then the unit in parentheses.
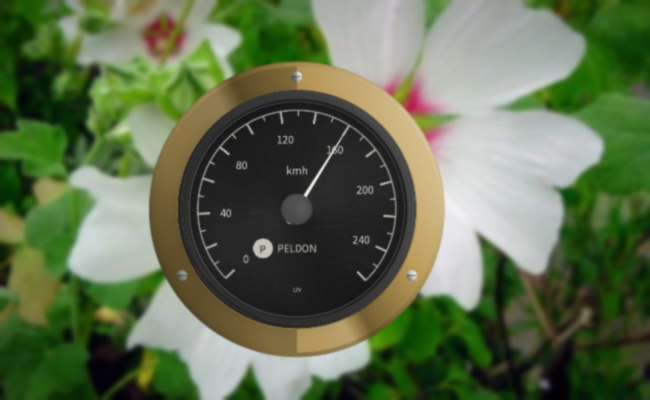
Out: 160 (km/h)
